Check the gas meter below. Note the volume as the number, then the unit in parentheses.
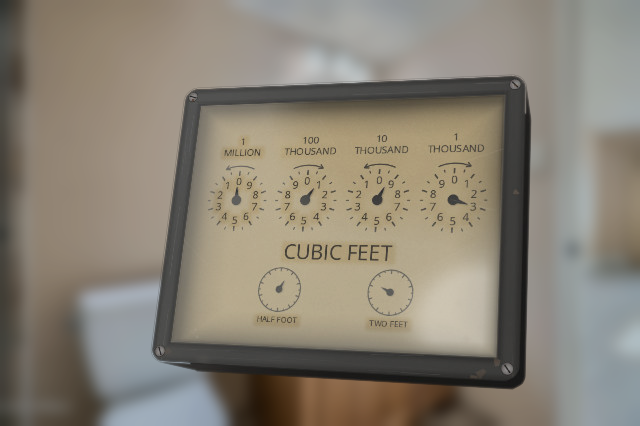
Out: 9300 (ft³)
